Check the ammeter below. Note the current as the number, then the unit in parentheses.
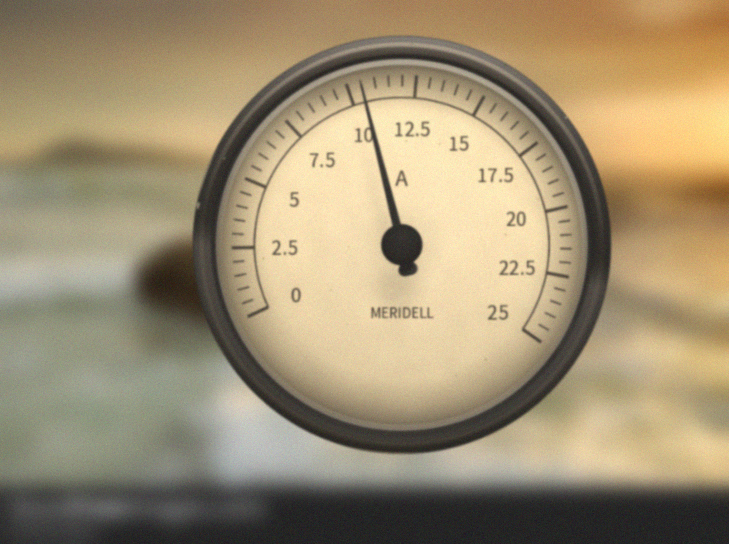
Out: 10.5 (A)
